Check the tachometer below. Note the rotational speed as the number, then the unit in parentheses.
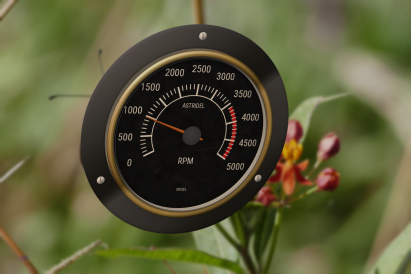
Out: 1000 (rpm)
